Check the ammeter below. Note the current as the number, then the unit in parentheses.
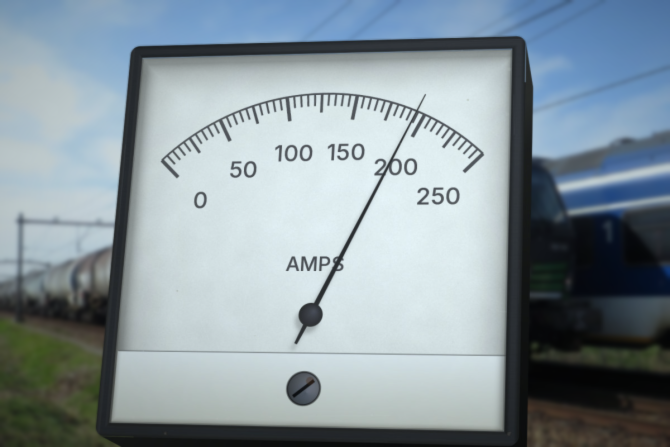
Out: 195 (A)
